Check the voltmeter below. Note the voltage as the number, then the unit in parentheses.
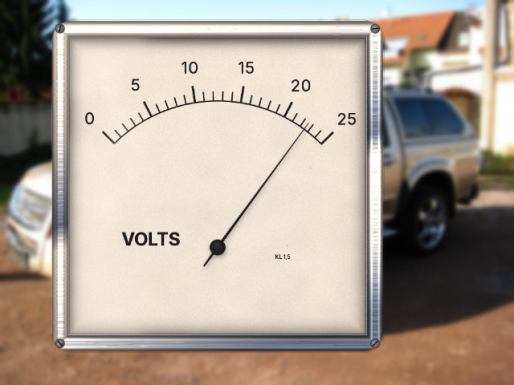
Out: 22.5 (V)
